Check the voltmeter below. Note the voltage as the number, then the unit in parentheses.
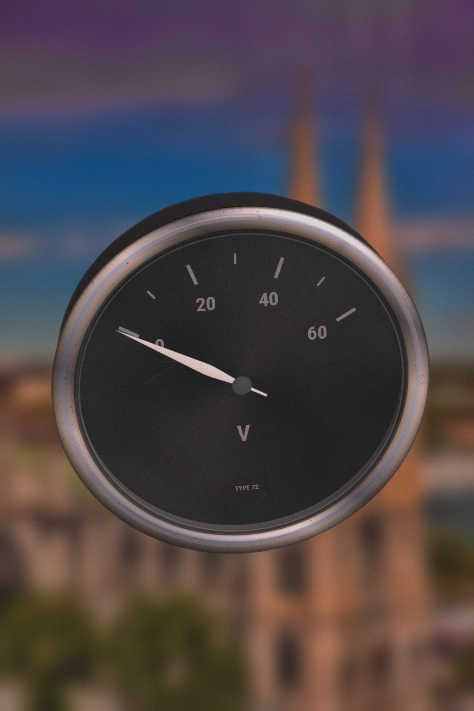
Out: 0 (V)
